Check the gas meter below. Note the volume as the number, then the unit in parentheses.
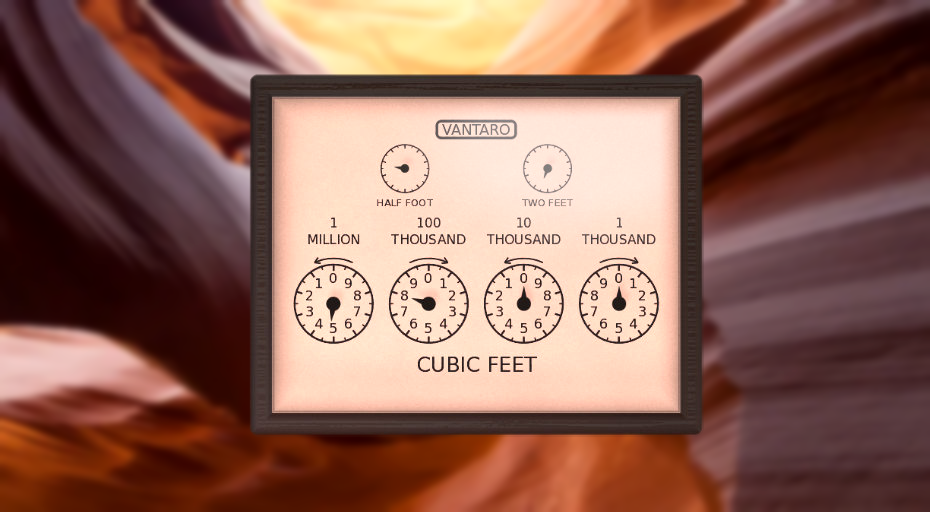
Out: 480000 (ft³)
